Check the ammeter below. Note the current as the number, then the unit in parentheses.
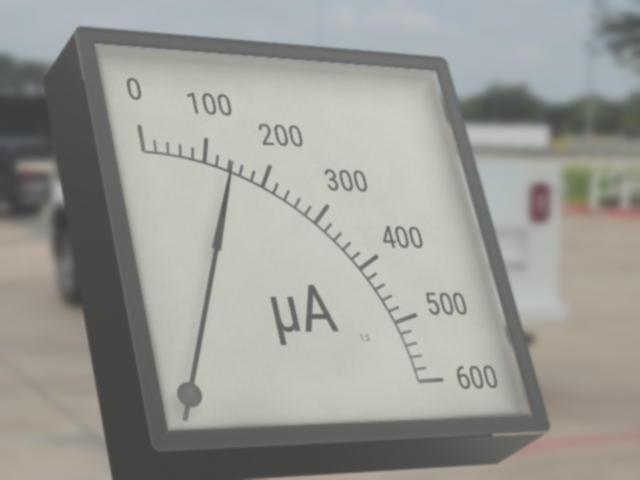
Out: 140 (µA)
